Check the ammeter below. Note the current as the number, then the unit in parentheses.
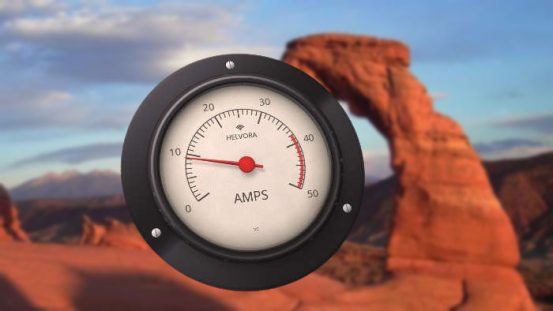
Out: 9 (A)
